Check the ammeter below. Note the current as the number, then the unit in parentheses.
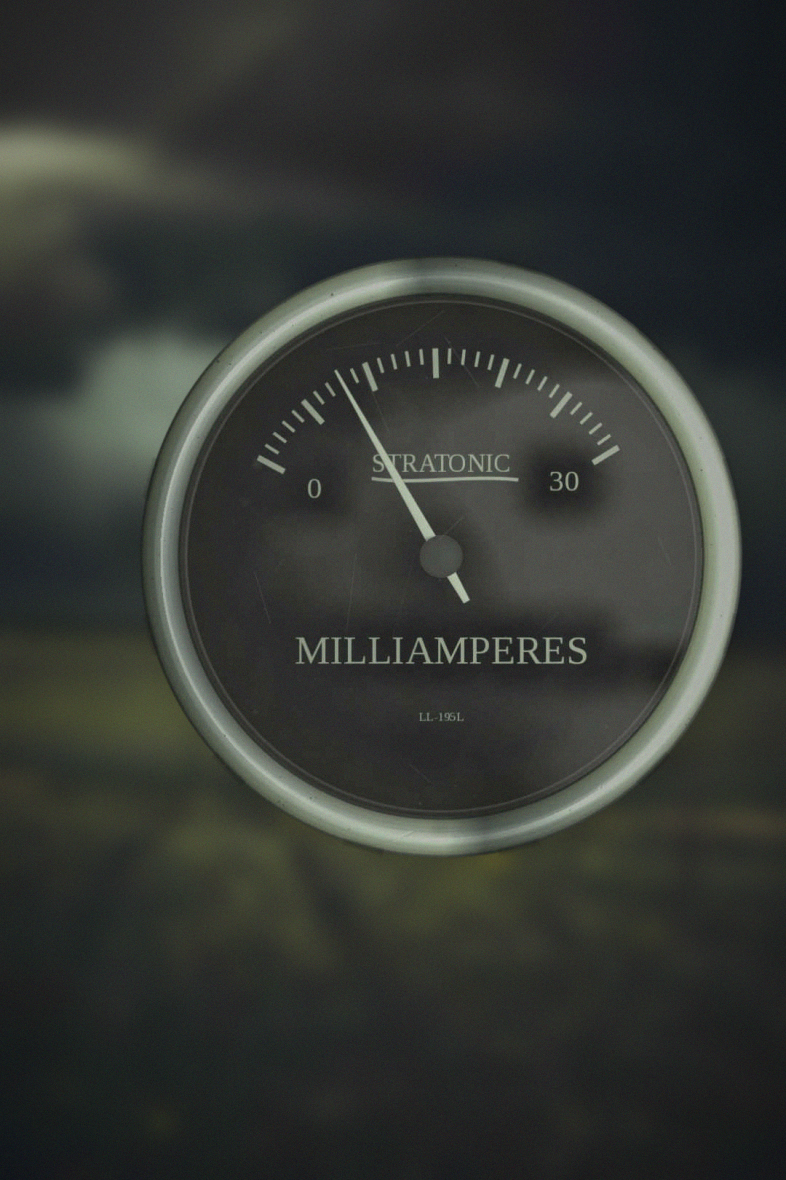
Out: 8 (mA)
